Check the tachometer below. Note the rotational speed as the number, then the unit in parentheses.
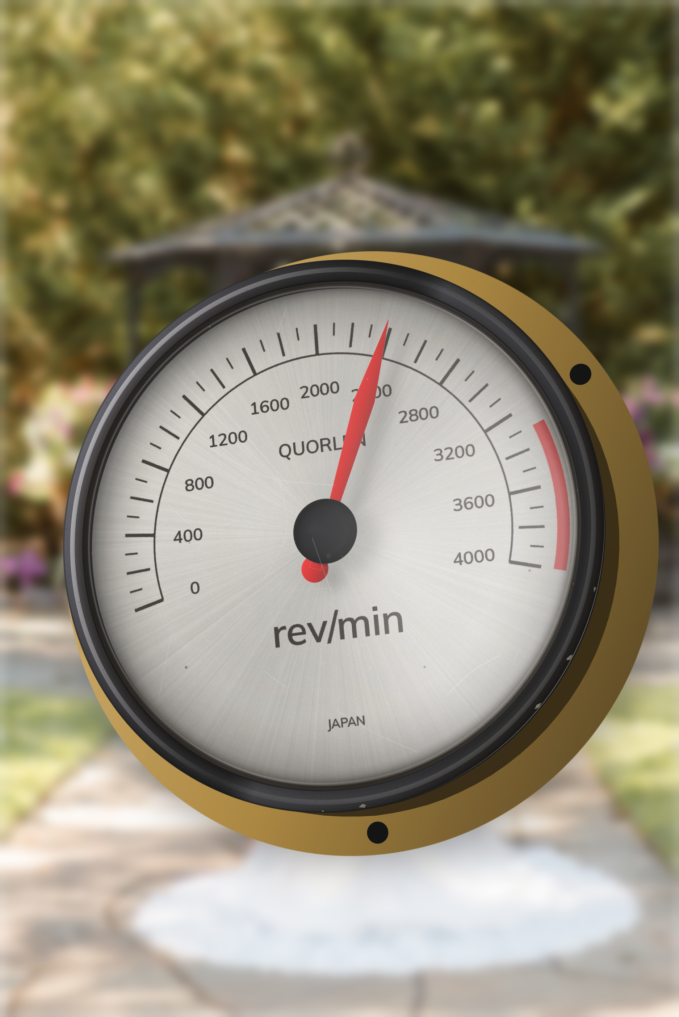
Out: 2400 (rpm)
